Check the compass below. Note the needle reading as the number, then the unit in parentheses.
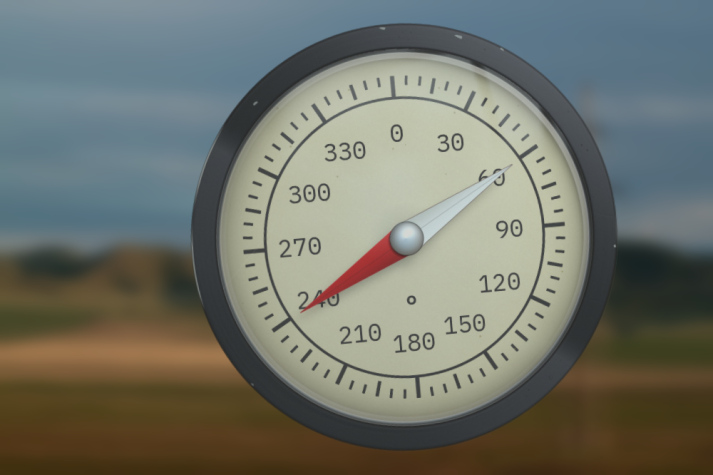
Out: 240 (°)
